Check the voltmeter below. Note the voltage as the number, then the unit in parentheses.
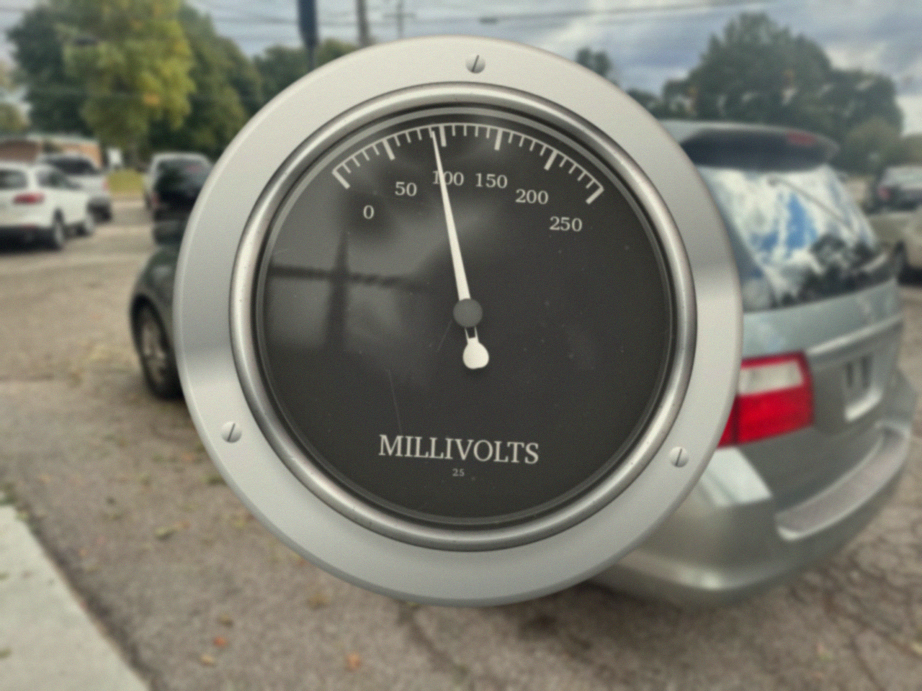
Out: 90 (mV)
